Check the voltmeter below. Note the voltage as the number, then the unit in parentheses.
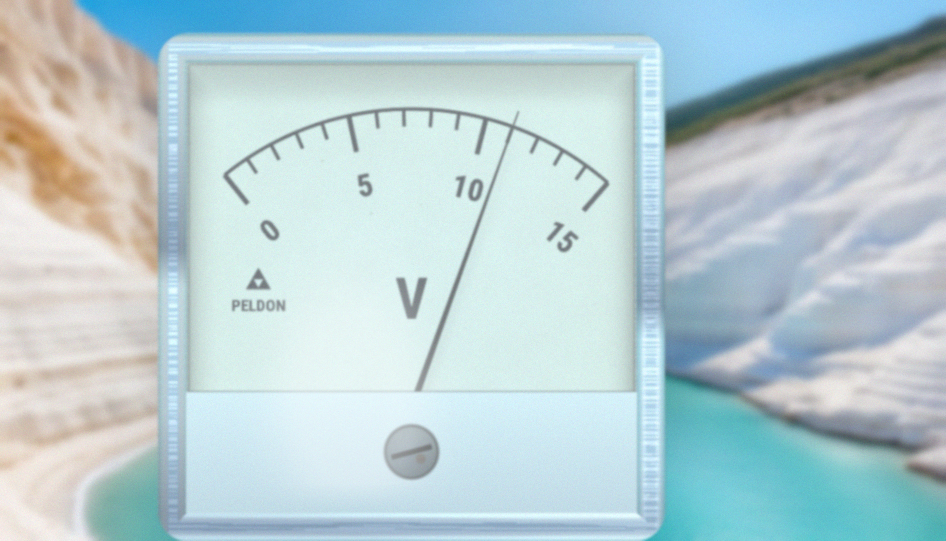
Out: 11 (V)
